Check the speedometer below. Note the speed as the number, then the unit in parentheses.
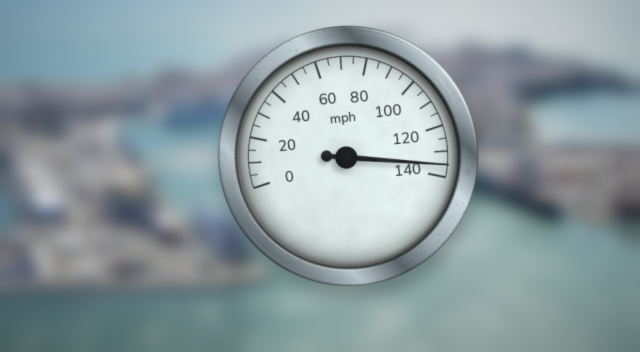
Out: 135 (mph)
